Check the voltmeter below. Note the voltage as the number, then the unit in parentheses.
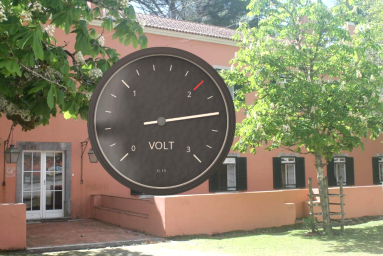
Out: 2.4 (V)
